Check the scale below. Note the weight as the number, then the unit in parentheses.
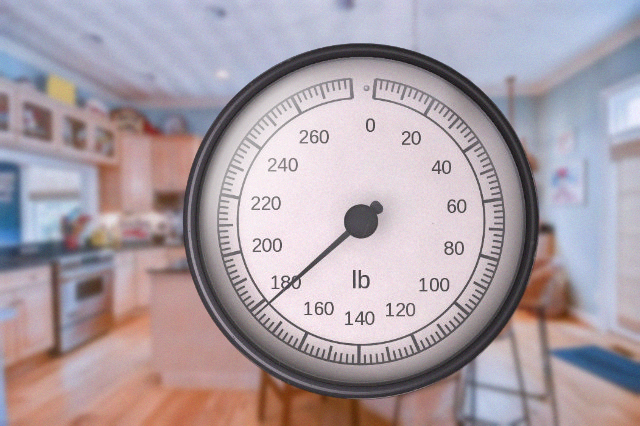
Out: 178 (lb)
